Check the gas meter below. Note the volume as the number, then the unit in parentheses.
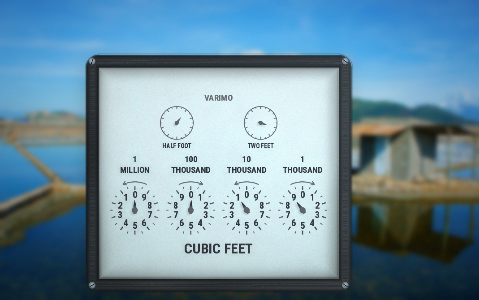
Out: 900 (ft³)
